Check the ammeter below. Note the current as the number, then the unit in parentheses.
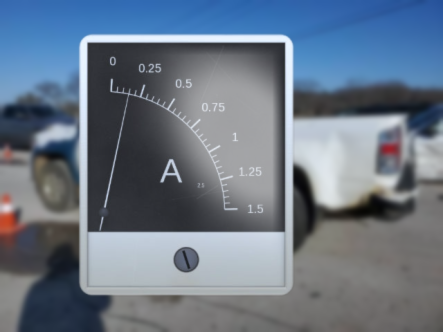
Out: 0.15 (A)
